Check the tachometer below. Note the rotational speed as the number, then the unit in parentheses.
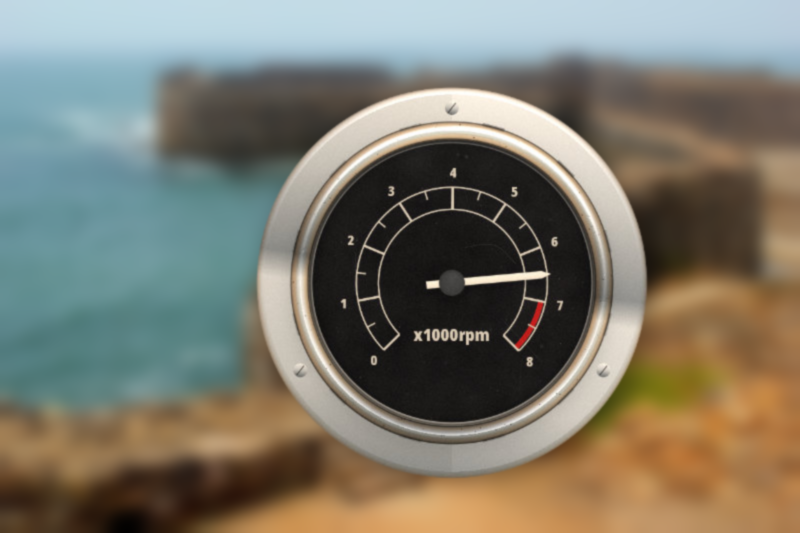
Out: 6500 (rpm)
